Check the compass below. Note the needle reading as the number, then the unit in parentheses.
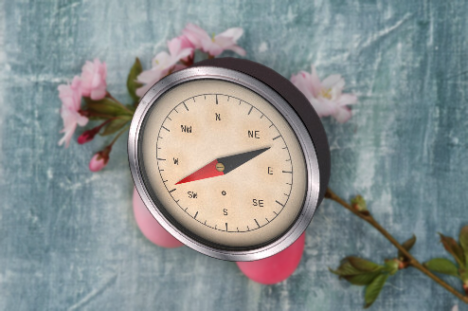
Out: 245 (°)
